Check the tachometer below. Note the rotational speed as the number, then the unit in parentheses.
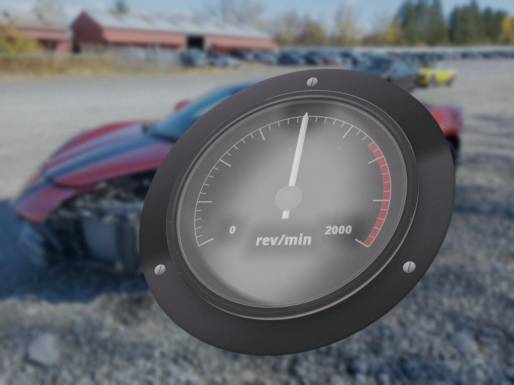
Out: 1000 (rpm)
